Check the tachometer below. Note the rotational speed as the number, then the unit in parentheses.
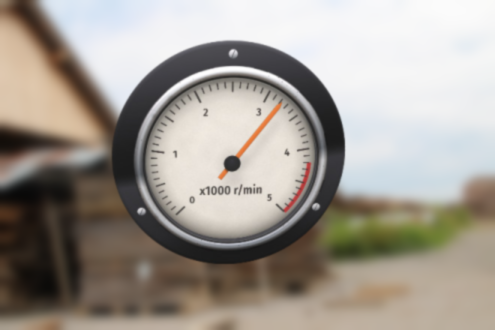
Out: 3200 (rpm)
